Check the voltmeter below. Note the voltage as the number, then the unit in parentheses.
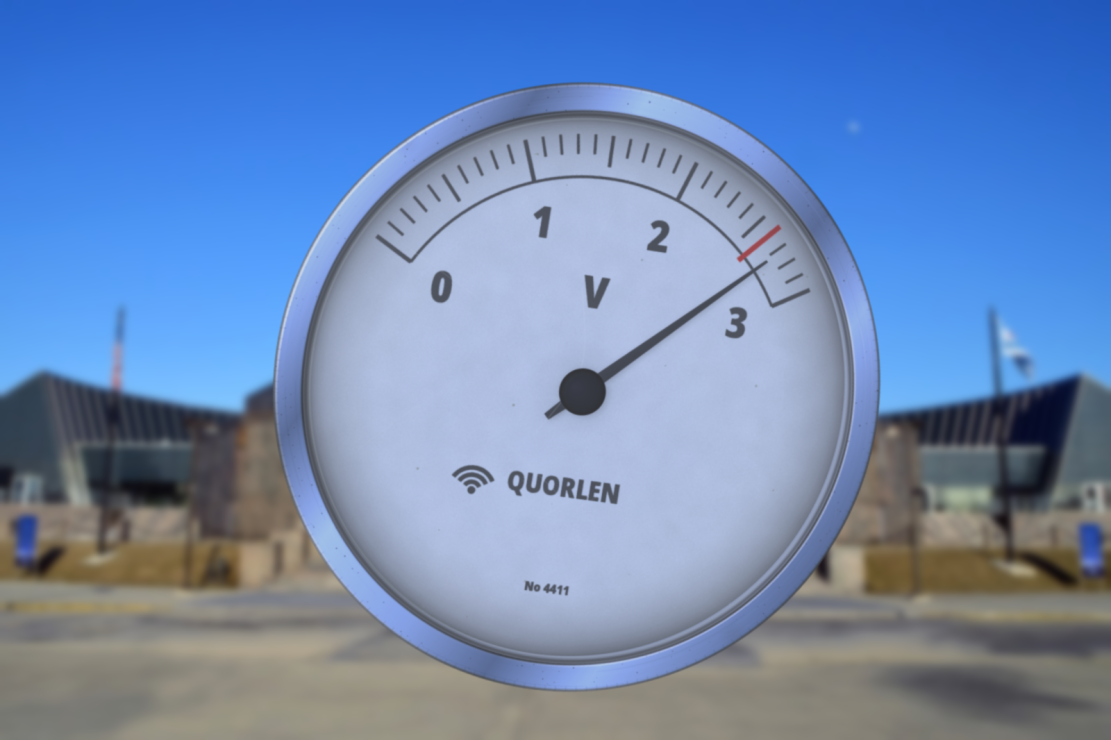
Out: 2.7 (V)
